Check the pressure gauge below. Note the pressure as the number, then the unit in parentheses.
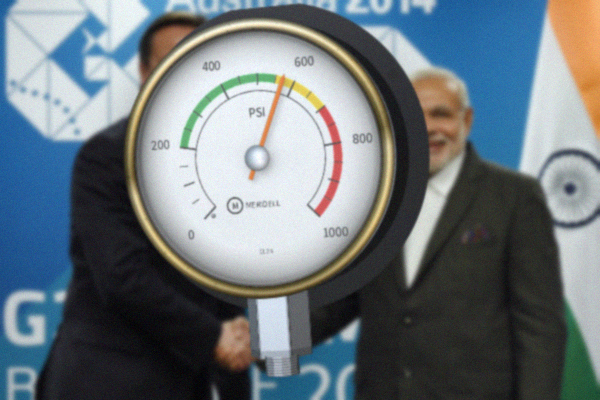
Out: 575 (psi)
